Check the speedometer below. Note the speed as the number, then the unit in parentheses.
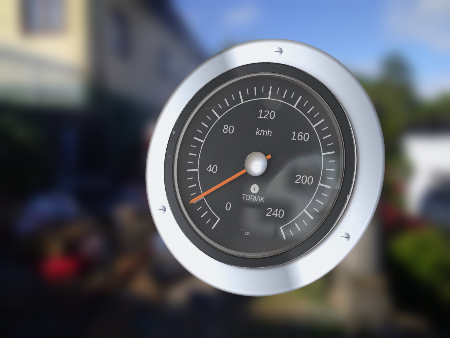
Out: 20 (km/h)
